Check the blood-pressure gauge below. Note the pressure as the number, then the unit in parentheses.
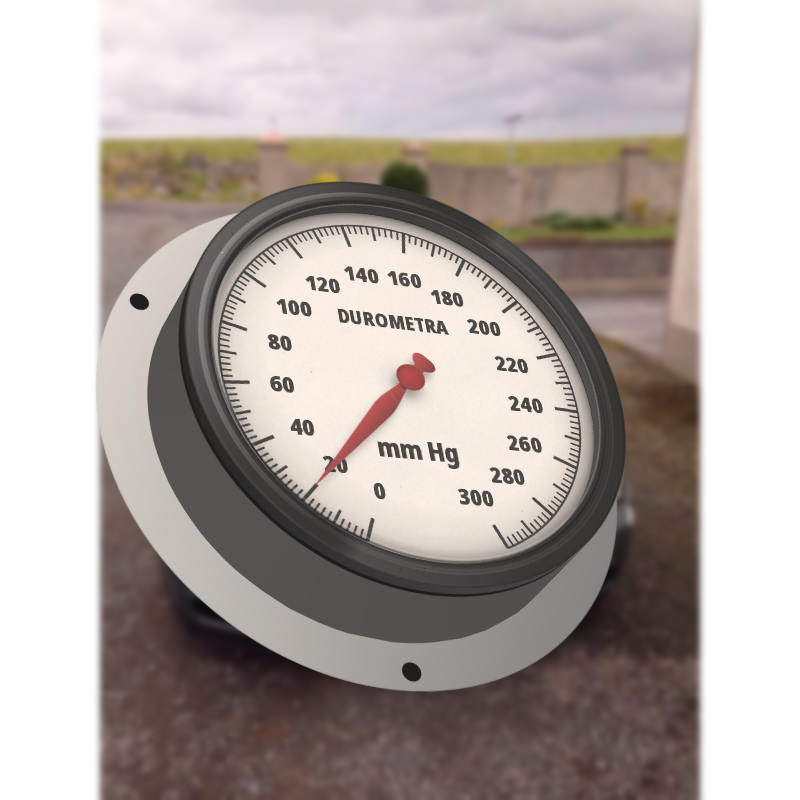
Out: 20 (mmHg)
